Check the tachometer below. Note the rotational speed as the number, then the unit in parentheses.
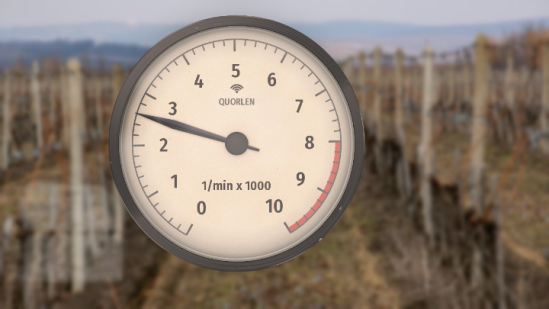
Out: 2600 (rpm)
